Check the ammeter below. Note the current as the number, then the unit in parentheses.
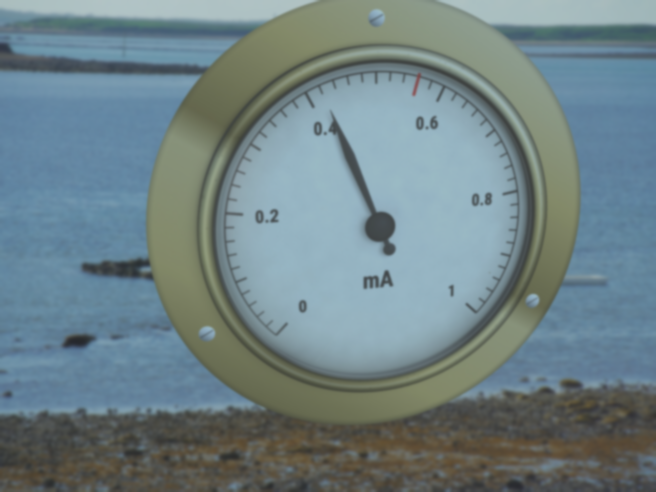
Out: 0.42 (mA)
